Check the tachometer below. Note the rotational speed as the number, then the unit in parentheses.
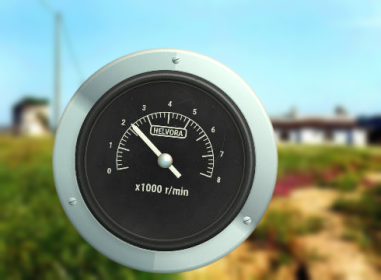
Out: 2200 (rpm)
